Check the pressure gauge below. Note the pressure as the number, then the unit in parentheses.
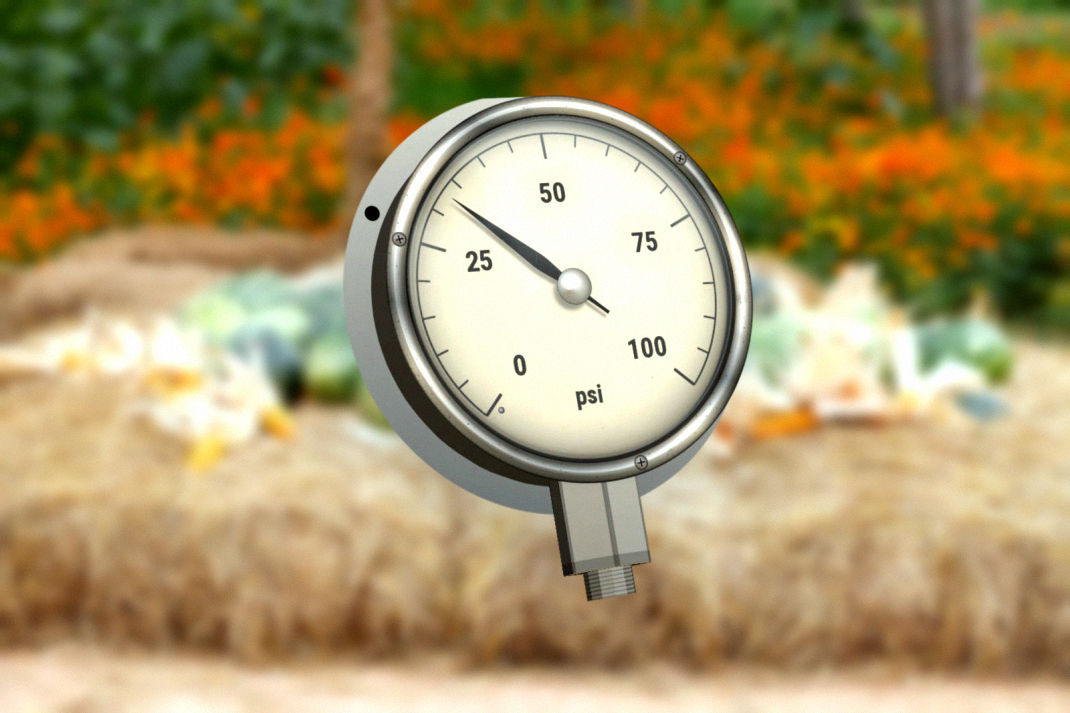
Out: 32.5 (psi)
